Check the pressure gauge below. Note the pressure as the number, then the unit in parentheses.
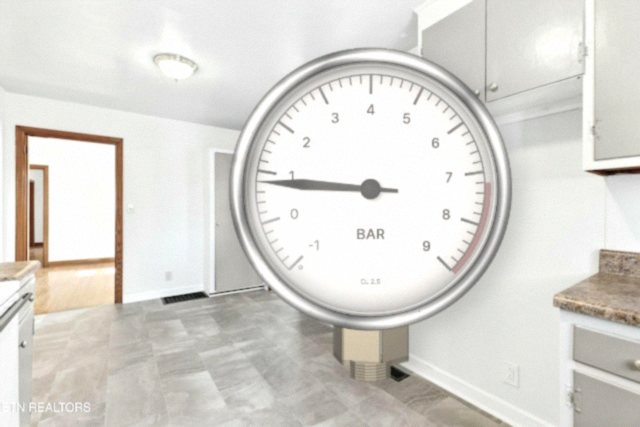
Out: 0.8 (bar)
